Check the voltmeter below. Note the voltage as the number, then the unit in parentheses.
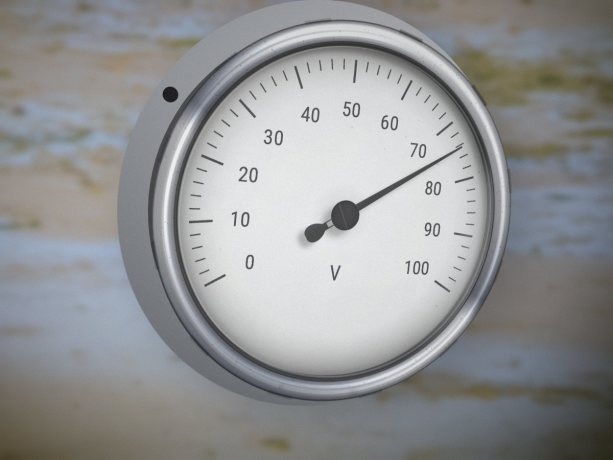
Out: 74 (V)
